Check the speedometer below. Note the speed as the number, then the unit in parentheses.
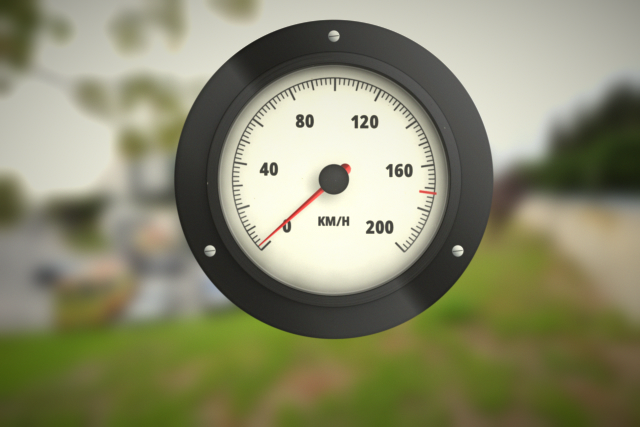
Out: 2 (km/h)
